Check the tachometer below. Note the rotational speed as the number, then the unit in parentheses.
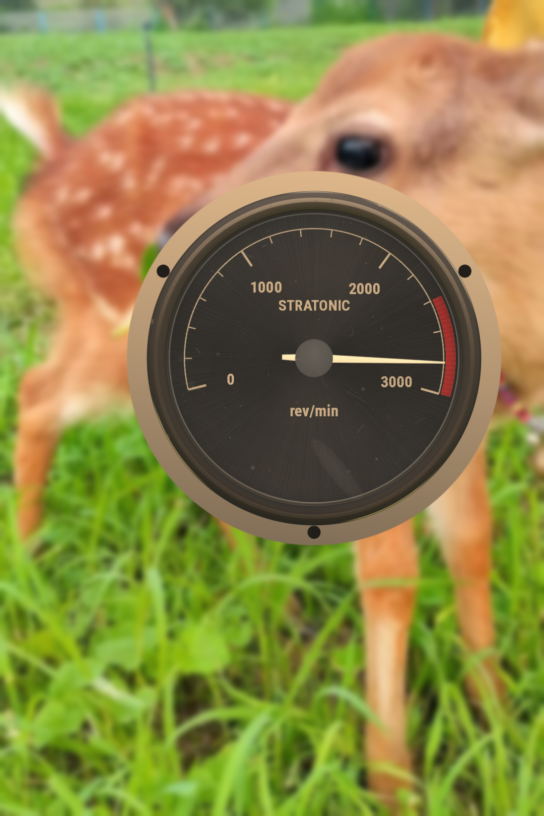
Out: 2800 (rpm)
